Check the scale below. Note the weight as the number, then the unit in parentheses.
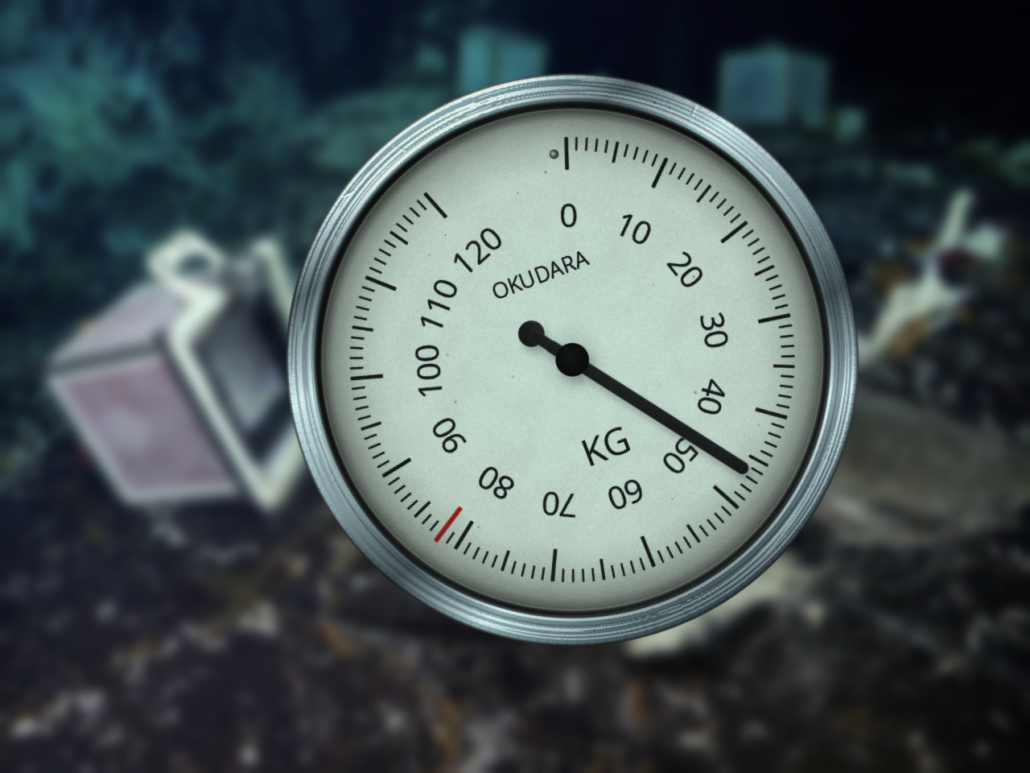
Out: 46.5 (kg)
